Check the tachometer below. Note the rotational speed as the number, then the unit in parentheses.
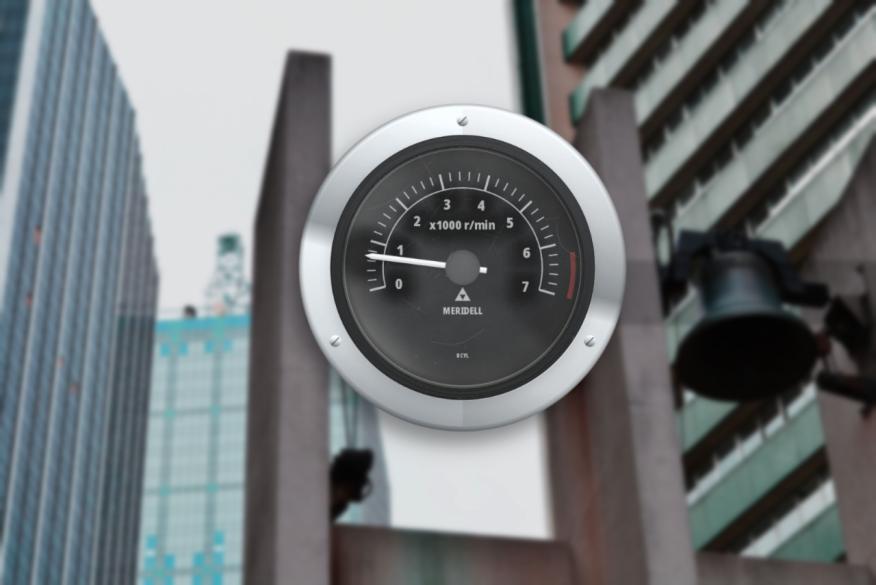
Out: 700 (rpm)
